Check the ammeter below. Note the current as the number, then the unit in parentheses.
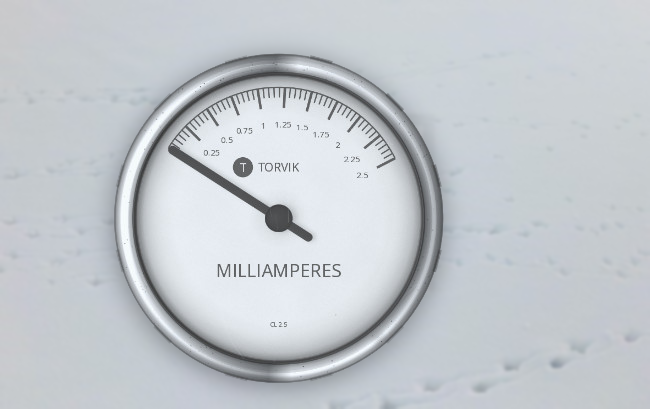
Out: 0 (mA)
